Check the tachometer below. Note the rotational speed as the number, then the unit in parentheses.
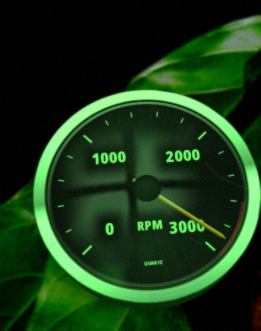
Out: 2900 (rpm)
